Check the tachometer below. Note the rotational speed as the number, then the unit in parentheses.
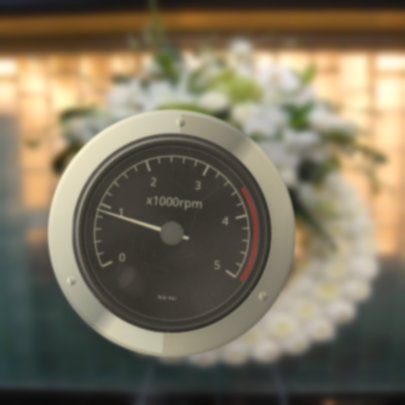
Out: 900 (rpm)
